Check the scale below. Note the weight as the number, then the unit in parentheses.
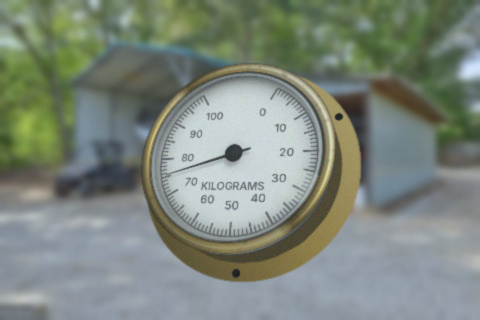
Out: 75 (kg)
